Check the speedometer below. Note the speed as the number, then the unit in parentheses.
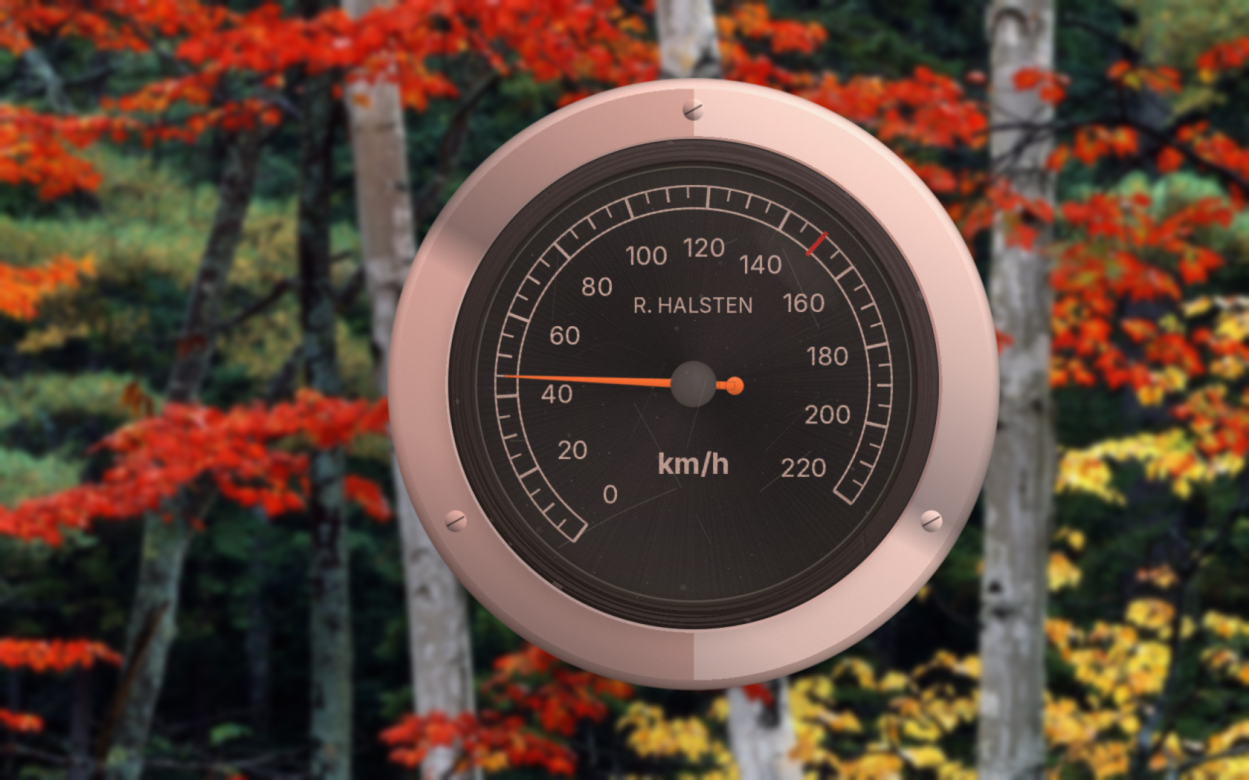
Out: 45 (km/h)
